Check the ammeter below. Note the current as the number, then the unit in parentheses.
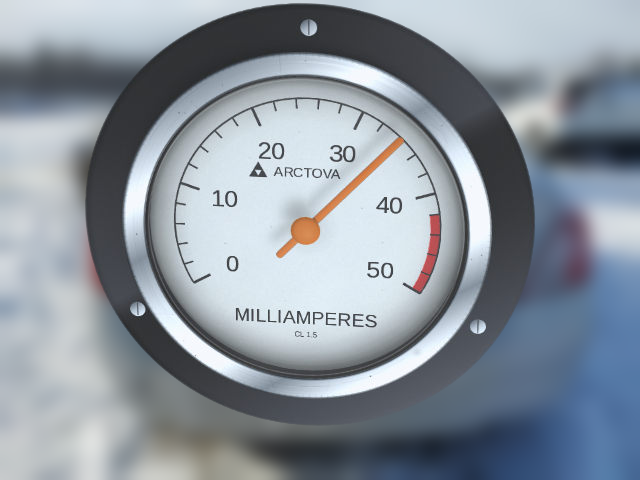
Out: 34 (mA)
